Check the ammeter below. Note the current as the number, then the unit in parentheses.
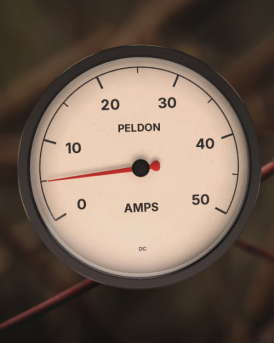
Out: 5 (A)
